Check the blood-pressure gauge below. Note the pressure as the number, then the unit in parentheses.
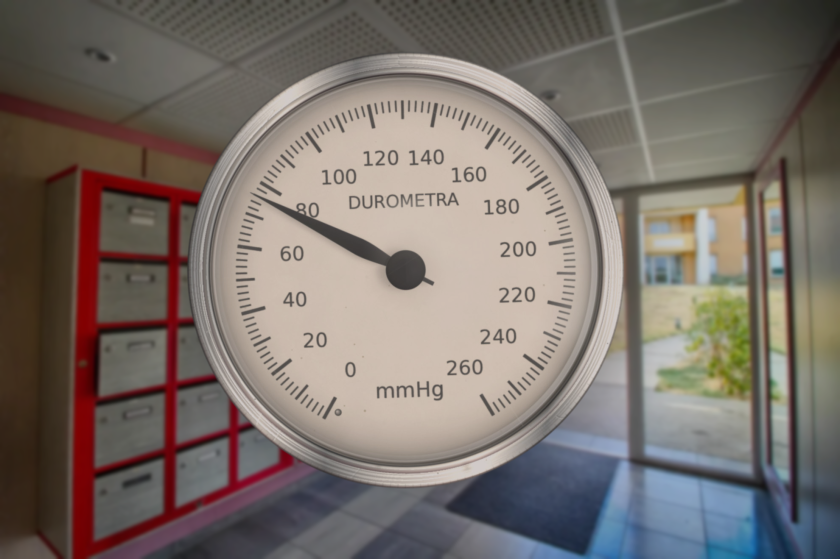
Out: 76 (mmHg)
